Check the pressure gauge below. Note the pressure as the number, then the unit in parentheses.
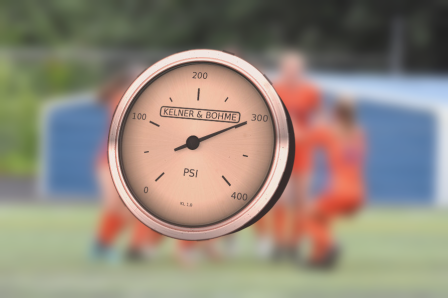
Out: 300 (psi)
